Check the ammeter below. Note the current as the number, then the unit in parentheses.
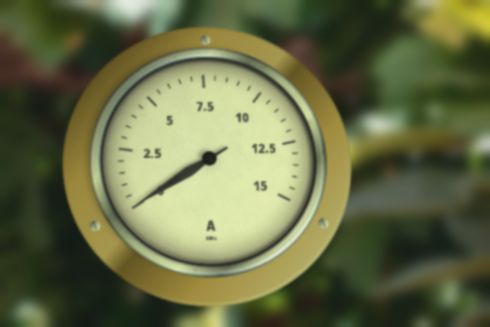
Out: 0 (A)
